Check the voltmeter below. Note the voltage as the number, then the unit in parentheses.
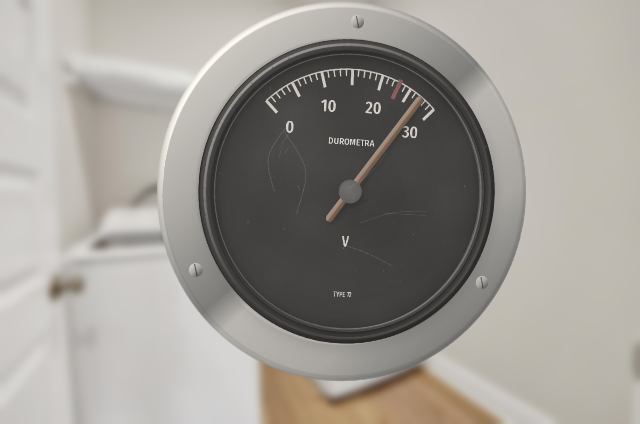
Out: 27 (V)
